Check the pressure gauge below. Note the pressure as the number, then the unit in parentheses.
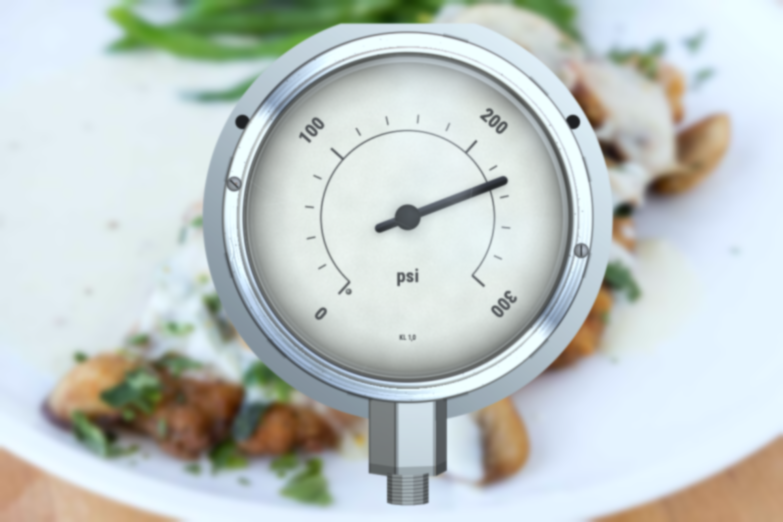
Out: 230 (psi)
